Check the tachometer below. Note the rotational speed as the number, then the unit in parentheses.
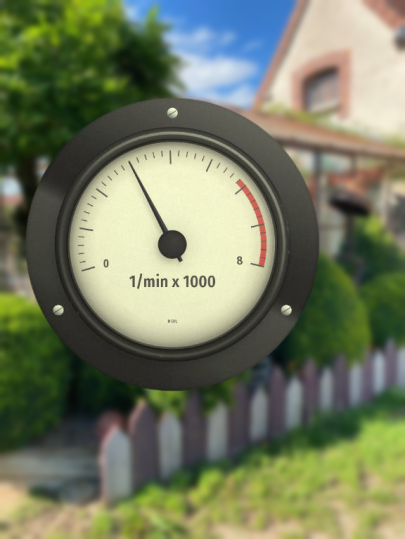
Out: 3000 (rpm)
